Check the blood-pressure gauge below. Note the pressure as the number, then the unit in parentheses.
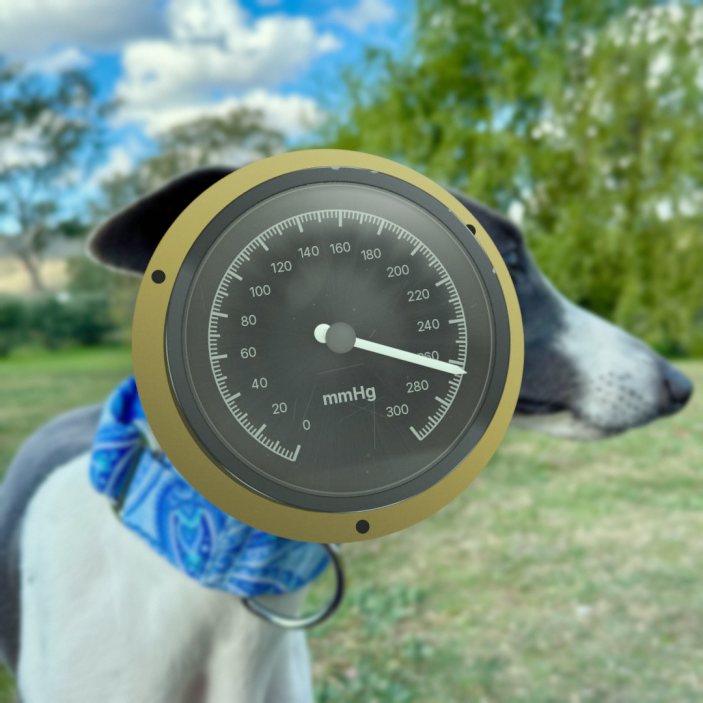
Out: 264 (mmHg)
